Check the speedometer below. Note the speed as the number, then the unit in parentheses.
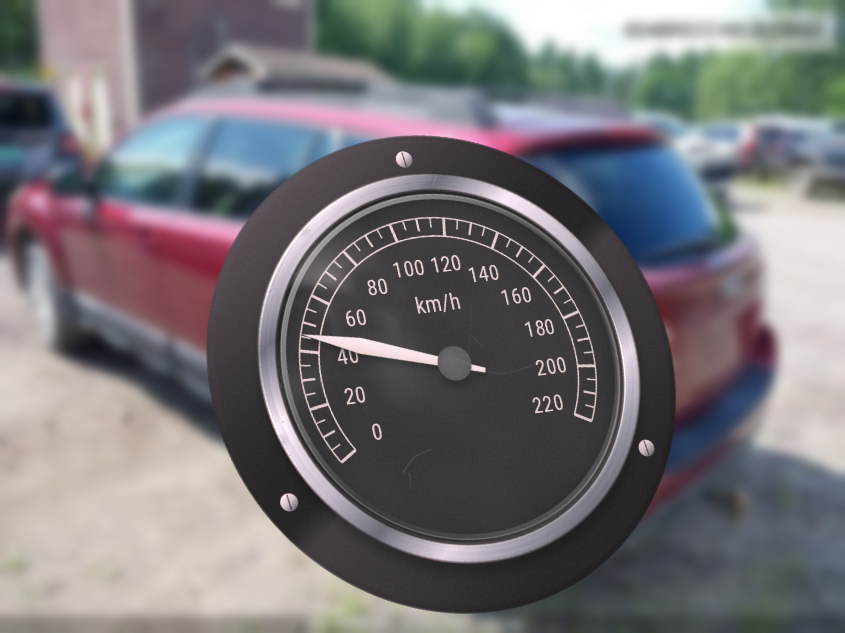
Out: 45 (km/h)
